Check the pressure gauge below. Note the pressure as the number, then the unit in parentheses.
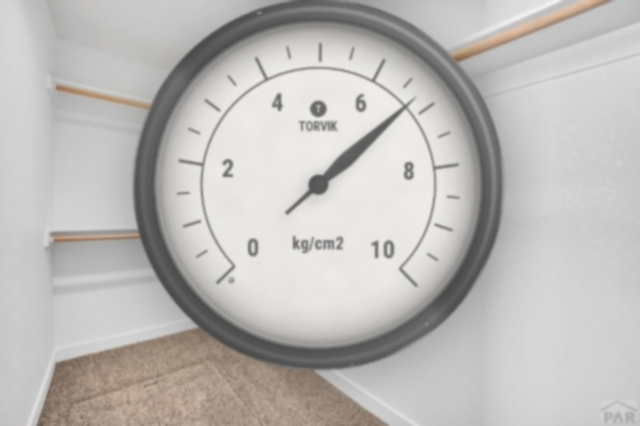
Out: 6.75 (kg/cm²)
